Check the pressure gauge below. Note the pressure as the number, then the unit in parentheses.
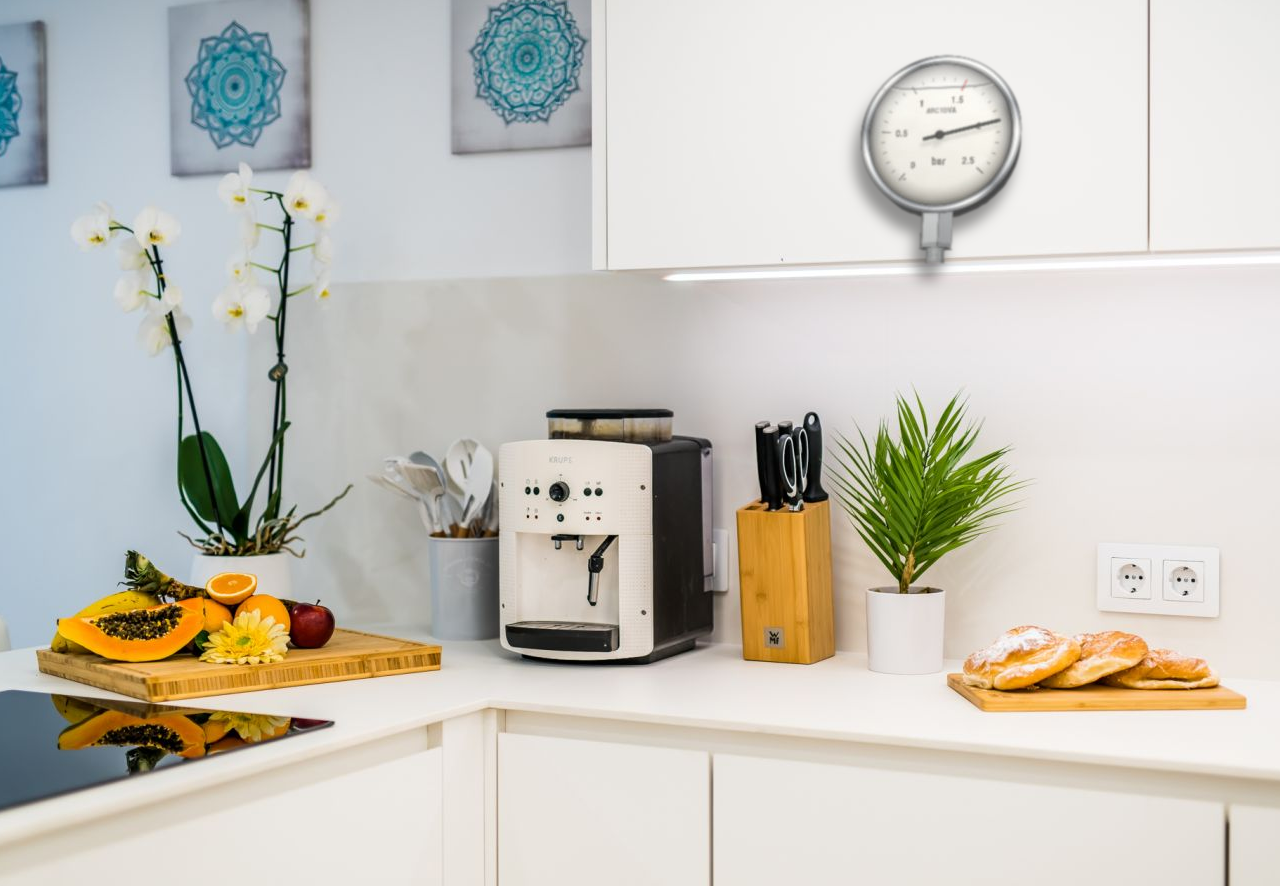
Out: 2 (bar)
